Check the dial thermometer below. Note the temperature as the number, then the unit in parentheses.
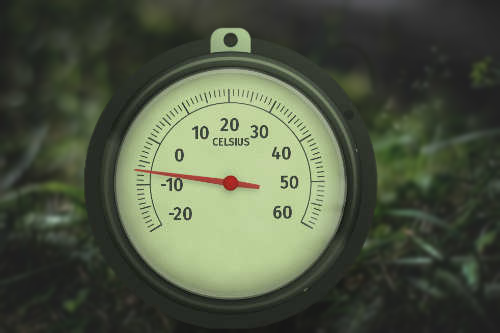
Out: -7 (°C)
